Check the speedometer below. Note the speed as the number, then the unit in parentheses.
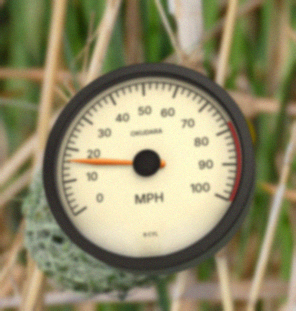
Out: 16 (mph)
